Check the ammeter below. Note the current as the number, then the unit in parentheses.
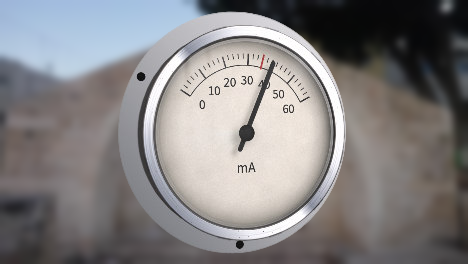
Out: 40 (mA)
